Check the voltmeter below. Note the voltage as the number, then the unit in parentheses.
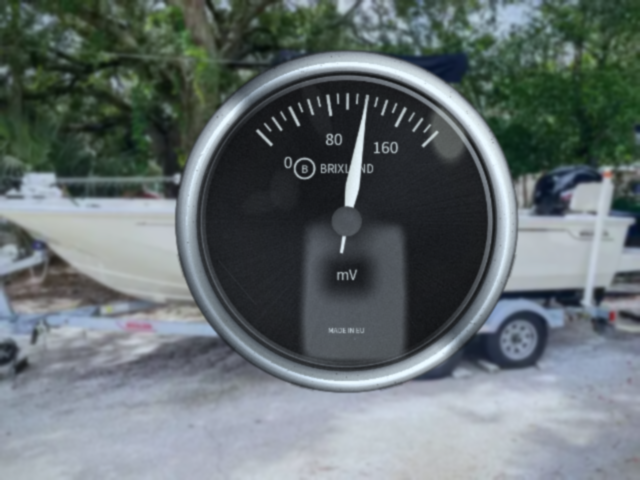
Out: 120 (mV)
